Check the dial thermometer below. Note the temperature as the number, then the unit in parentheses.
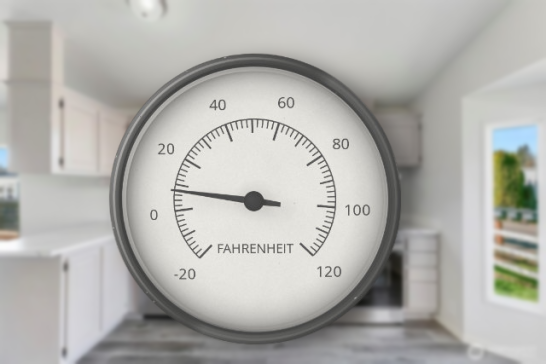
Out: 8 (°F)
